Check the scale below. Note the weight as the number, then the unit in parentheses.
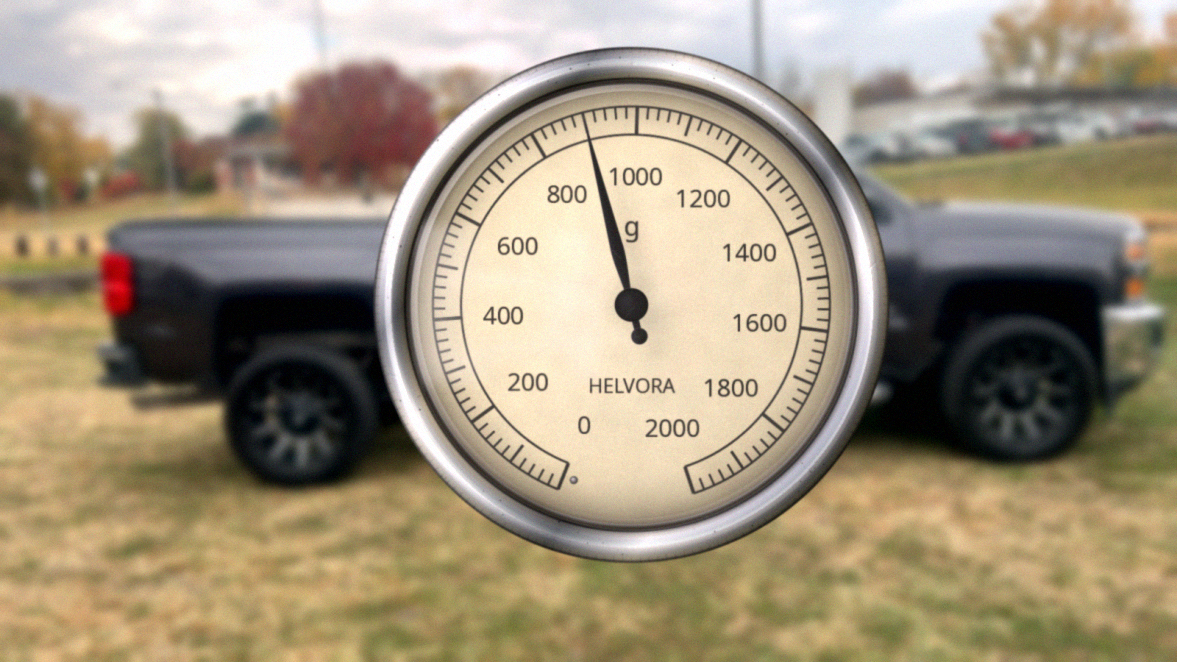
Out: 900 (g)
